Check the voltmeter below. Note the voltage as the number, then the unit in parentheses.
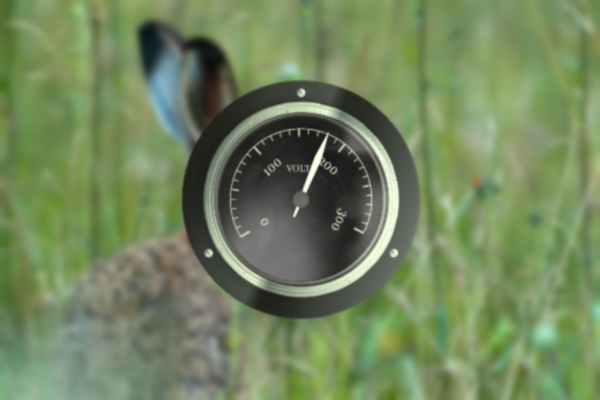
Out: 180 (V)
